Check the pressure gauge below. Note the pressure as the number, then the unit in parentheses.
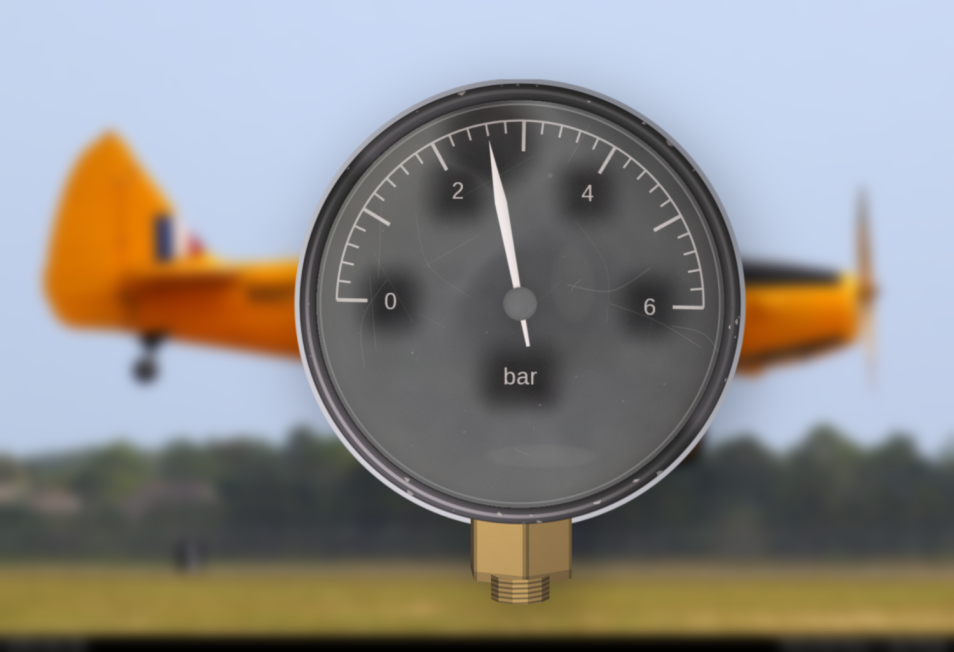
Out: 2.6 (bar)
